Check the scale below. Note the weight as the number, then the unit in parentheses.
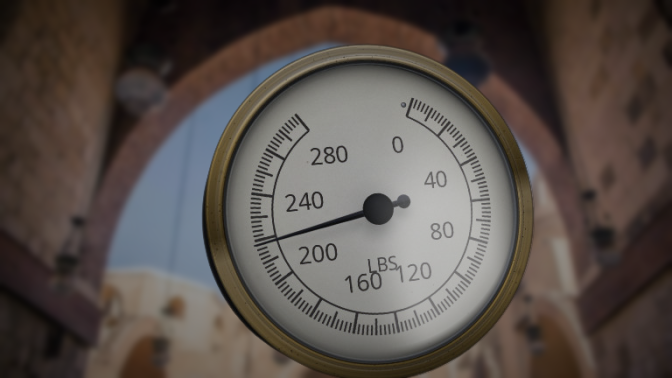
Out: 218 (lb)
